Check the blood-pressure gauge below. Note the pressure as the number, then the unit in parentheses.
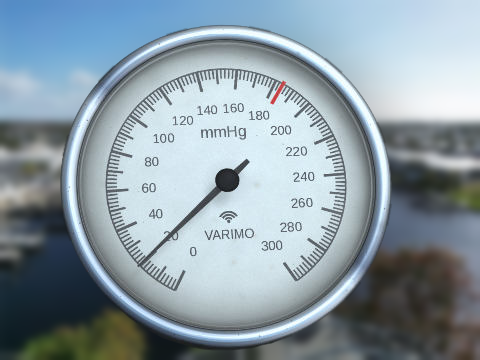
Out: 20 (mmHg)
